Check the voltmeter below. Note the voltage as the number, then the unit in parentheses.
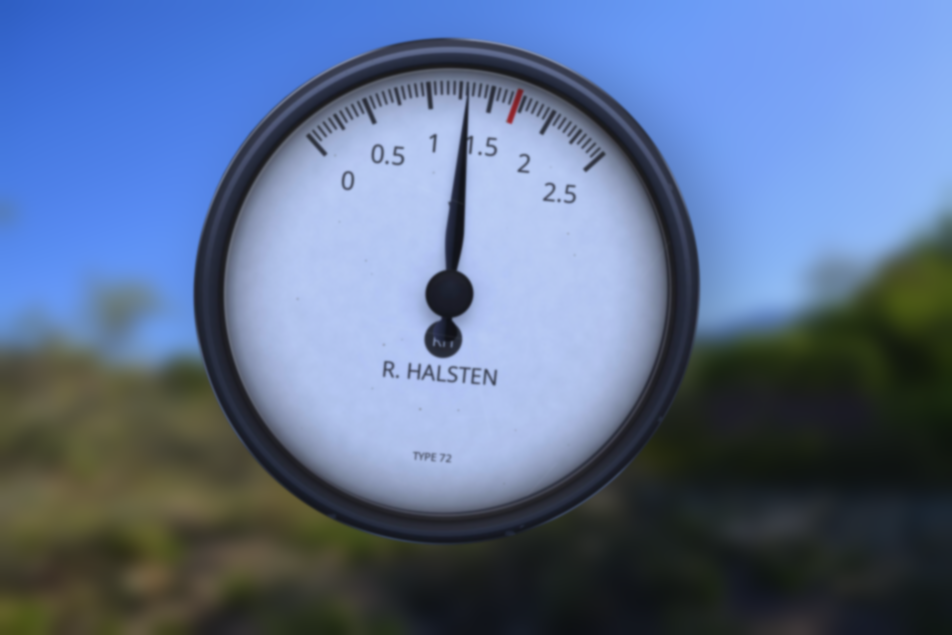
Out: 1.3 (V)
